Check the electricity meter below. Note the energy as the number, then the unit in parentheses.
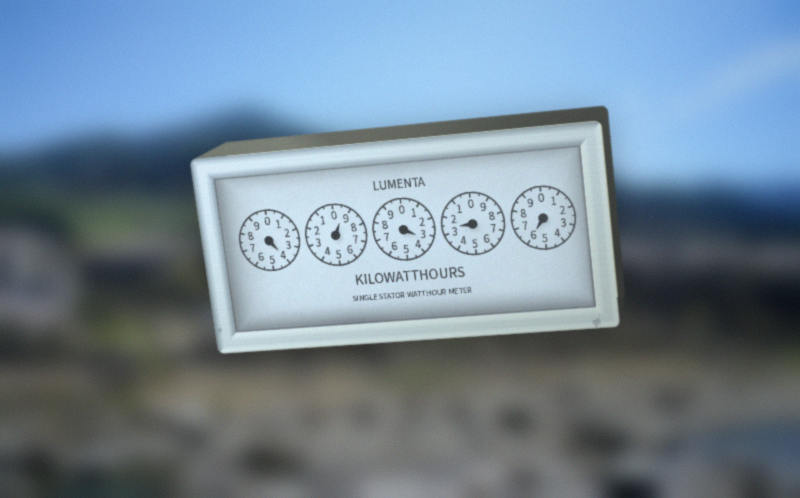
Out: 39326 (kWh)
